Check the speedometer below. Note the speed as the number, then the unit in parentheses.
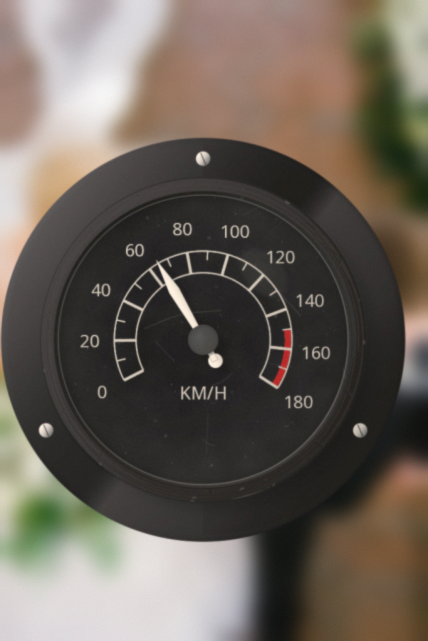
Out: 65 (km/h)
